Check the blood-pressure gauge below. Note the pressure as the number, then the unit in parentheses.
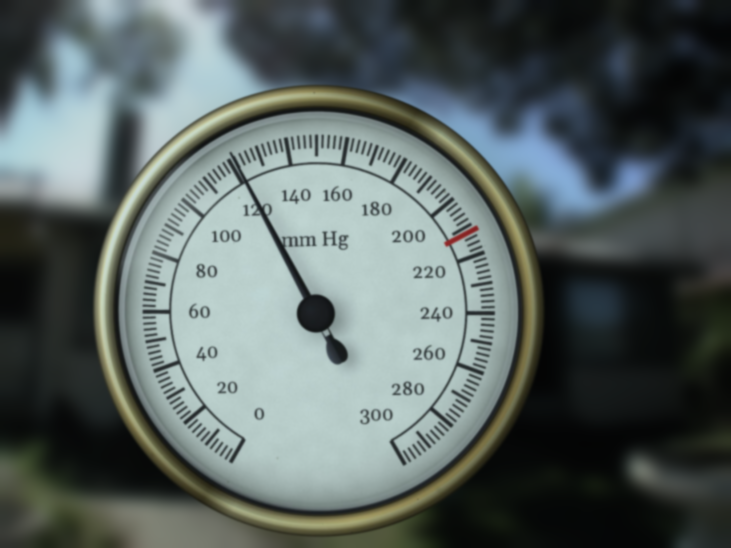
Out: 122 (mmHg)
